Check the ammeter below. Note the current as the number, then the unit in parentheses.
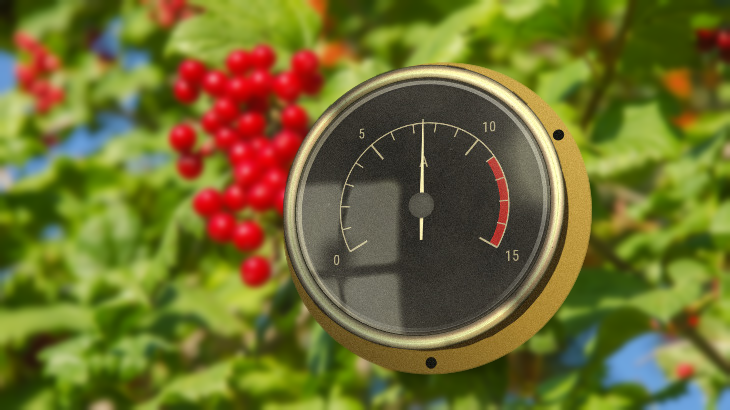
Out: 7.5 (A)
